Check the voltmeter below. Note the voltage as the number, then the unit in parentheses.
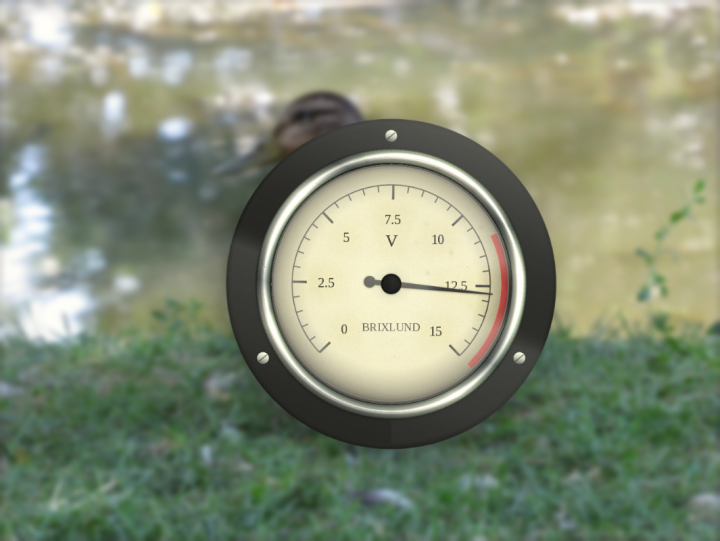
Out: 12.75 (V)
